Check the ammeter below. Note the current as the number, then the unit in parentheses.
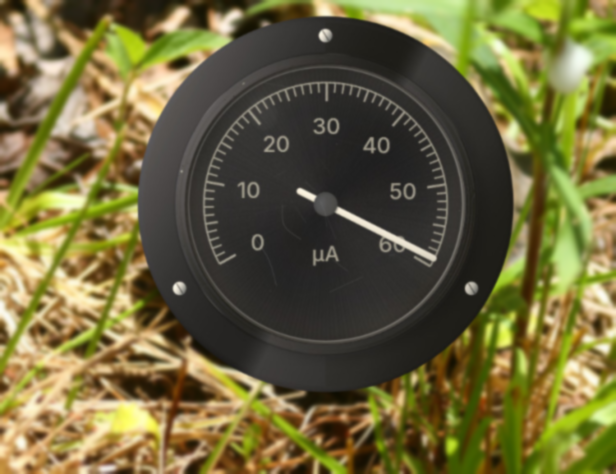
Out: 59 (µA)
